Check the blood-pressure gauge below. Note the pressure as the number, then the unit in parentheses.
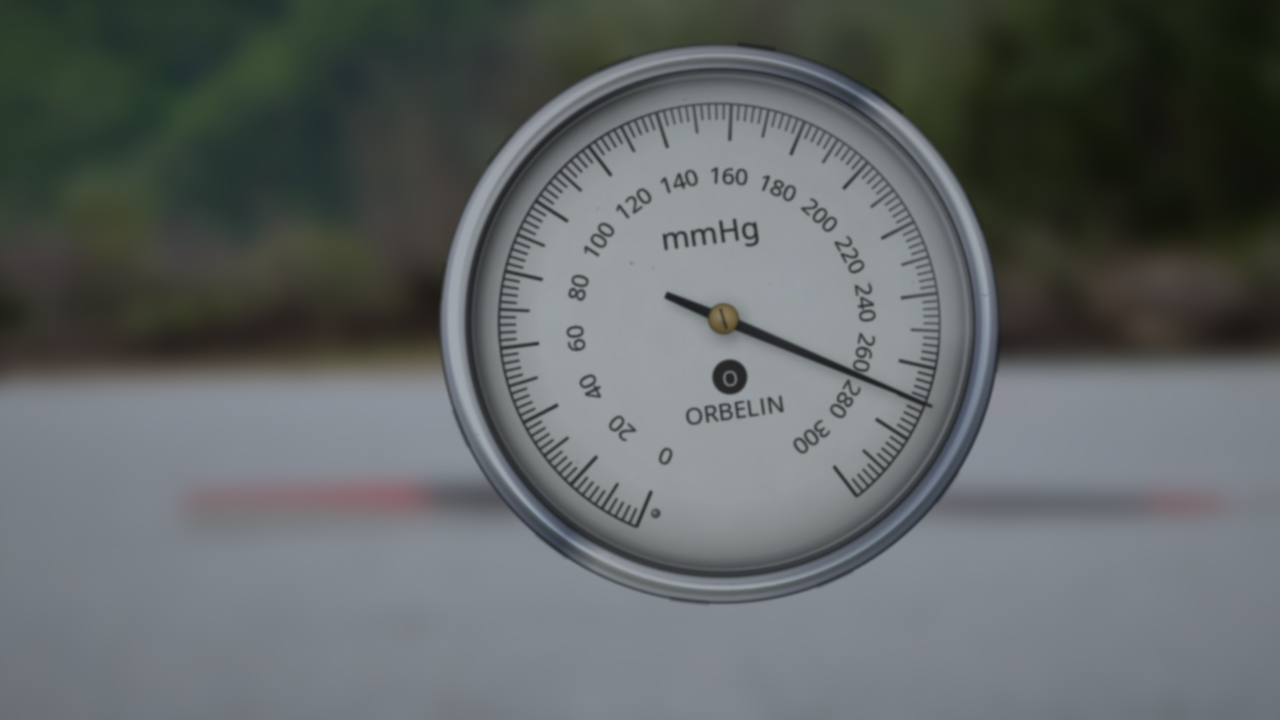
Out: 270 (mmHg)
